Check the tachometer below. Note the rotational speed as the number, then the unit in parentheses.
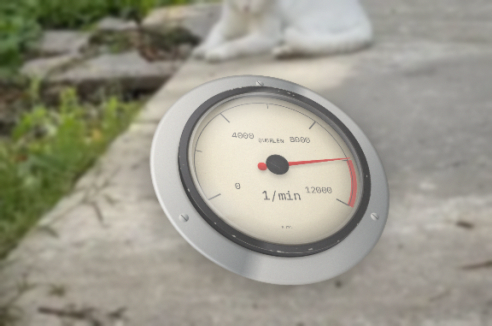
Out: 10000 (rpm)
